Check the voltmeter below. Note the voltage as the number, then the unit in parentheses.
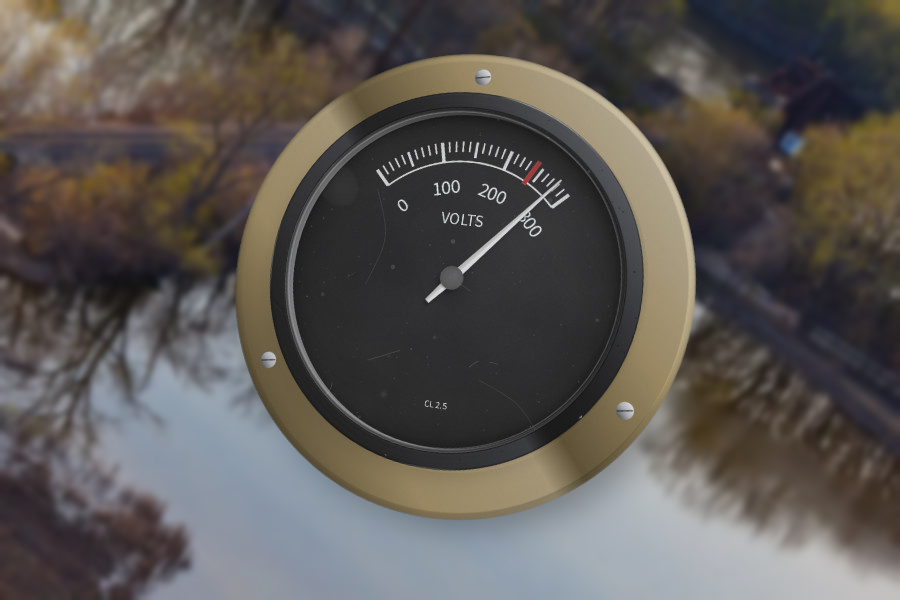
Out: 280 (V)
